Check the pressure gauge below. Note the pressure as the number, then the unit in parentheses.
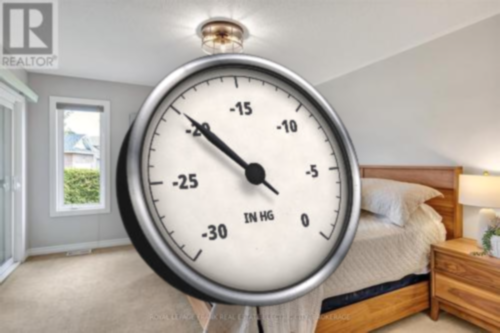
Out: -20 (inHg)
